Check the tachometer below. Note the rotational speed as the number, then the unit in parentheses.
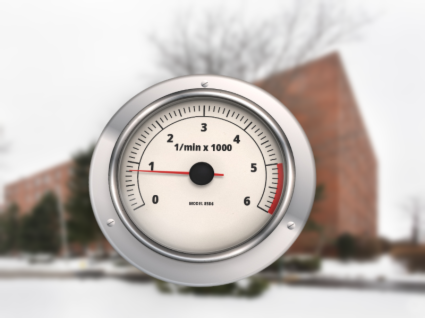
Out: 800 (rpm)
